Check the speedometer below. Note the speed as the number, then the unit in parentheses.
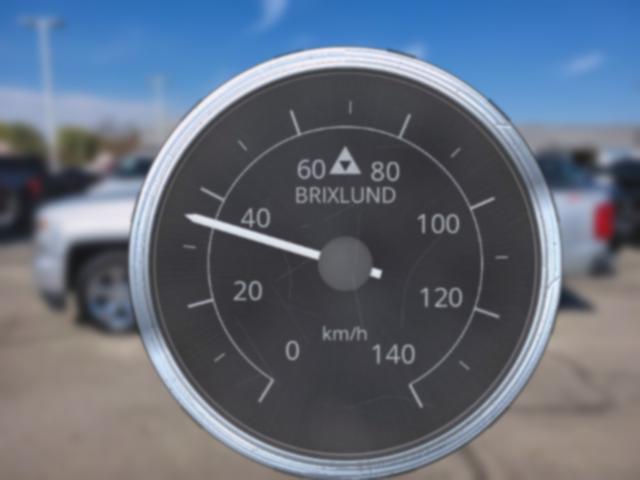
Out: 35 (km/h)
